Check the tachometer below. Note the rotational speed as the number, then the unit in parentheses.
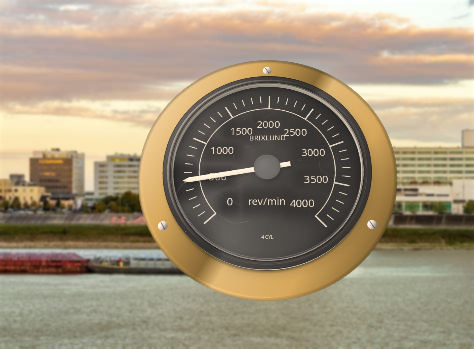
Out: 500 (rpm)
